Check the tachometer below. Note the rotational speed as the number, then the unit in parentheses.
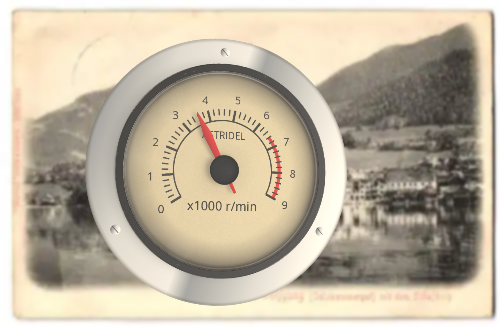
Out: 3600 (rpm)
